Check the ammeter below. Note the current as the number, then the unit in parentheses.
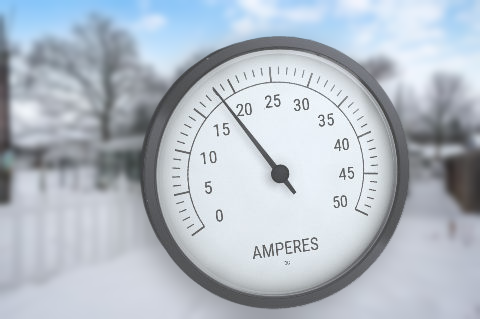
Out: 18 (A)
